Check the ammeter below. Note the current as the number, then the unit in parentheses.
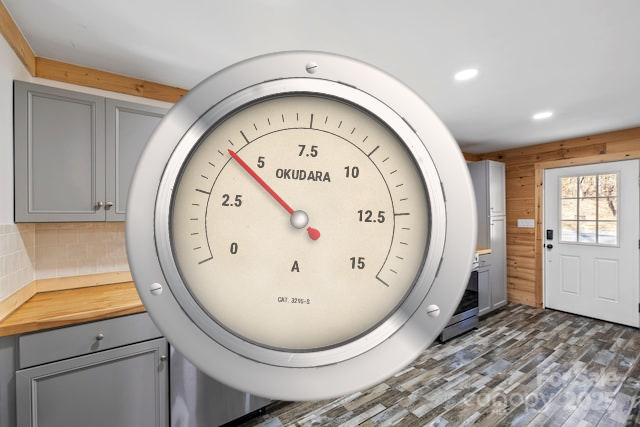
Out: 4.25 (A)
